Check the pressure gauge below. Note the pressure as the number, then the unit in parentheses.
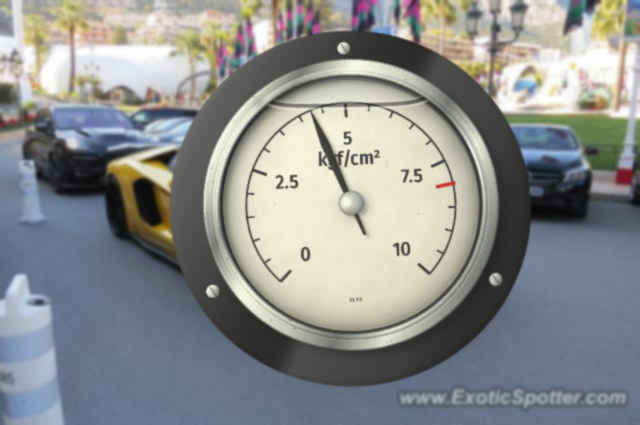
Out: 4.25 (kg/cm²)
